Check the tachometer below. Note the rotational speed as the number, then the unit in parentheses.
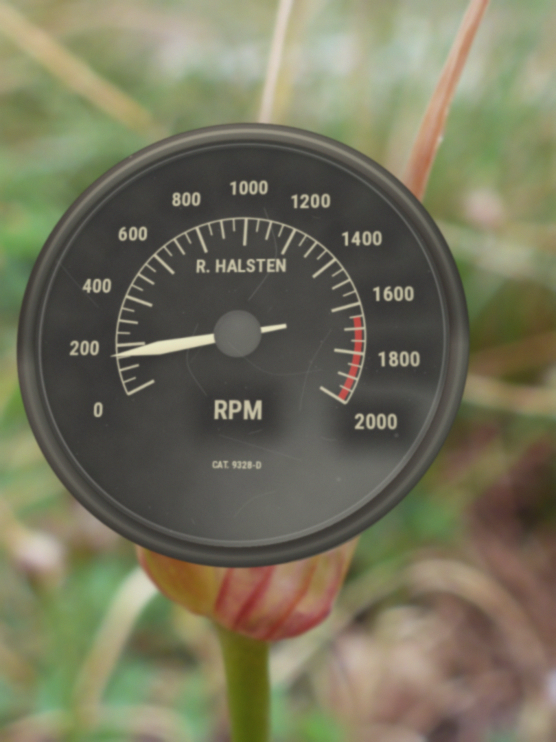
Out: 150 (rpm)
